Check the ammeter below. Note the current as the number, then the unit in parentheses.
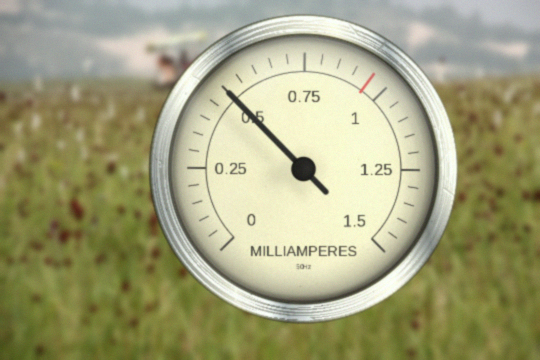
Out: 0.5 (mA)
